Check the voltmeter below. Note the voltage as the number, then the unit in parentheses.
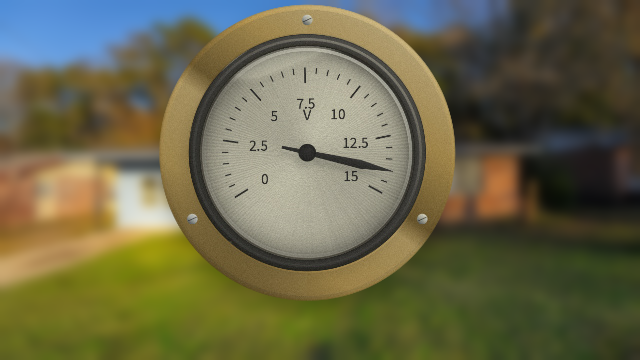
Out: 14 (V)
